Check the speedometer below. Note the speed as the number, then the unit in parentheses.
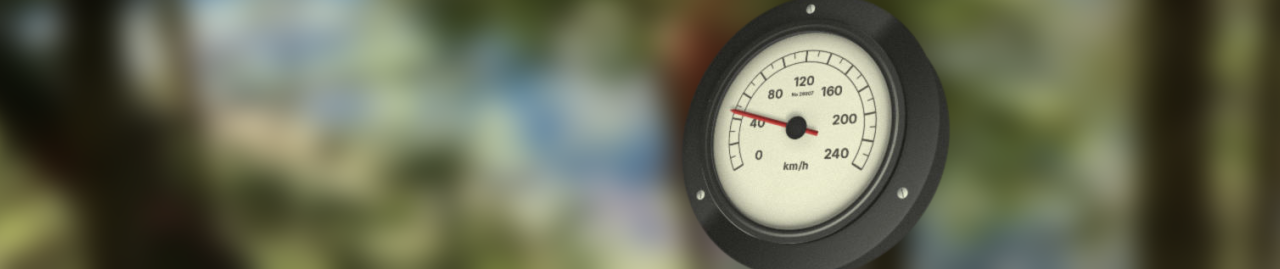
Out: 45 (km/h)
